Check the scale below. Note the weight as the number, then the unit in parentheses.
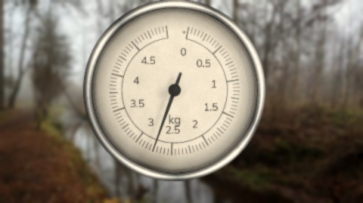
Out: 2.75 (kg)
